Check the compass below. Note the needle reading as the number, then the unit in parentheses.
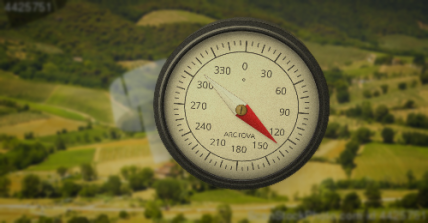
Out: 130 (°)
